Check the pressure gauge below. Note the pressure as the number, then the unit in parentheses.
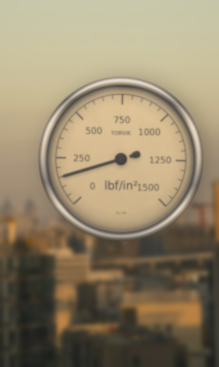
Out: 150 (psi)
